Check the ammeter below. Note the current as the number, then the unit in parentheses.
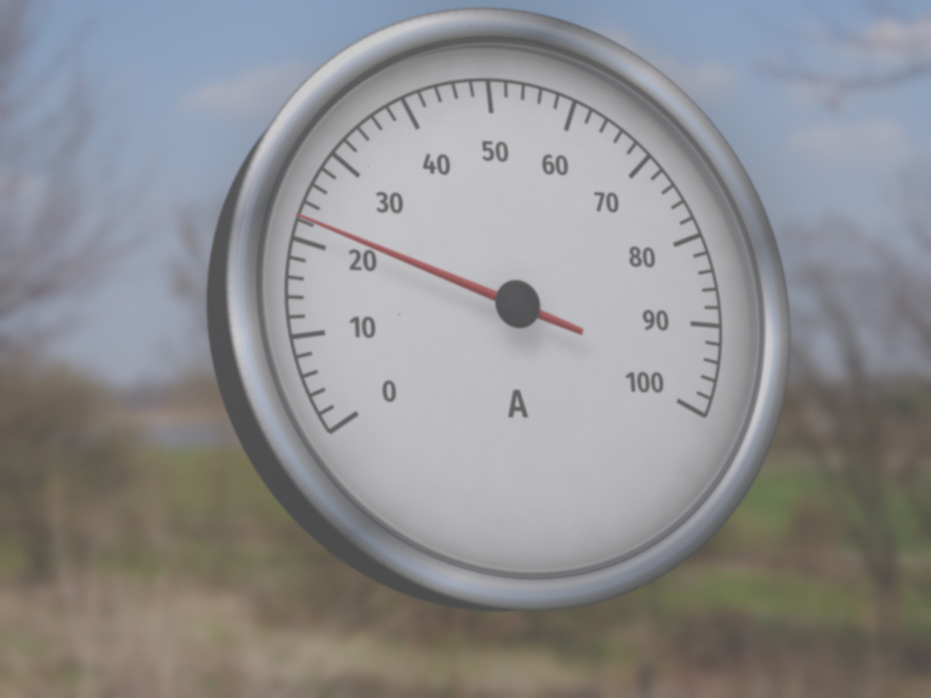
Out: 22 (A)
